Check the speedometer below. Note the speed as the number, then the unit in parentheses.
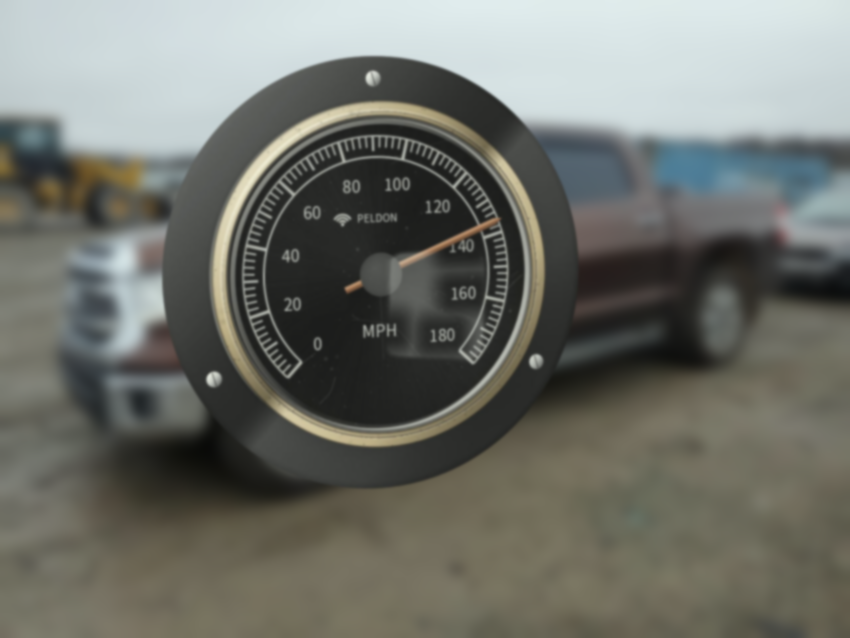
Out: 136 (mph)
